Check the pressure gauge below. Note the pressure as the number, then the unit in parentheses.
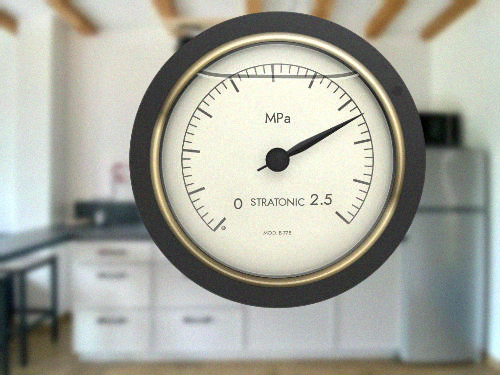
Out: 1.85 (MPa)
